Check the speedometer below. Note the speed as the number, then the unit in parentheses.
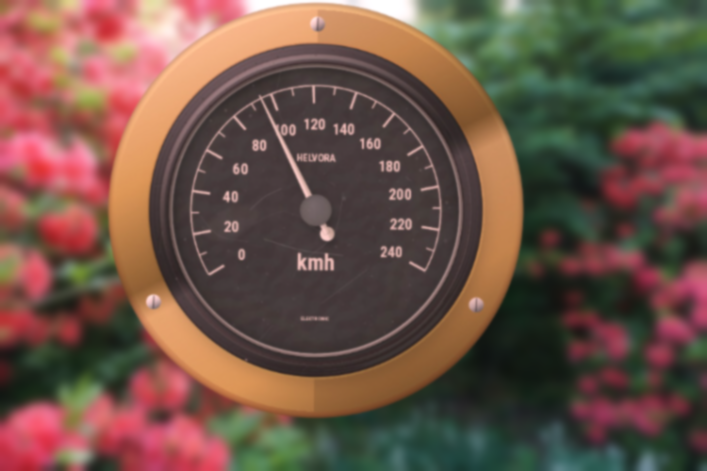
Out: 95 (km/h)
